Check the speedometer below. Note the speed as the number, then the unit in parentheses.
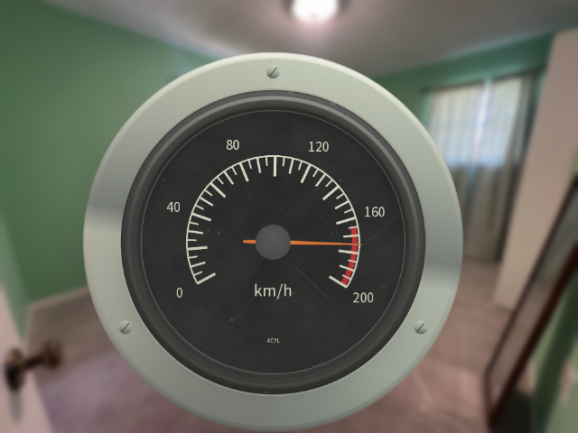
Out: 175 (km/h)
